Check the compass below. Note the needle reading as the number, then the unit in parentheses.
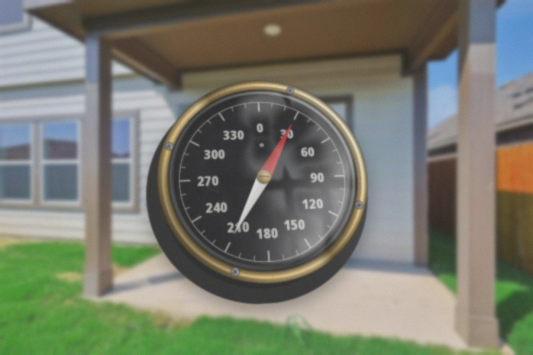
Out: 30 (°)
